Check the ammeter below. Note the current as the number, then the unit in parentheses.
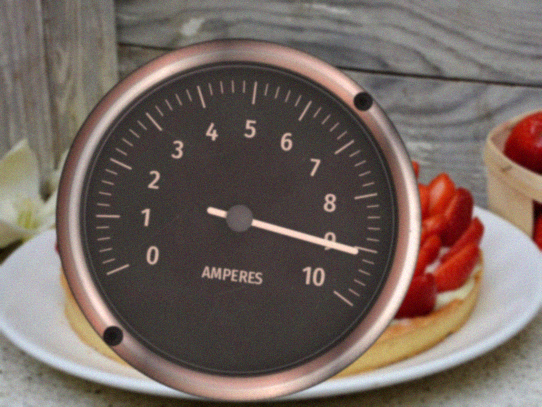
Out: 9.1 (A)
